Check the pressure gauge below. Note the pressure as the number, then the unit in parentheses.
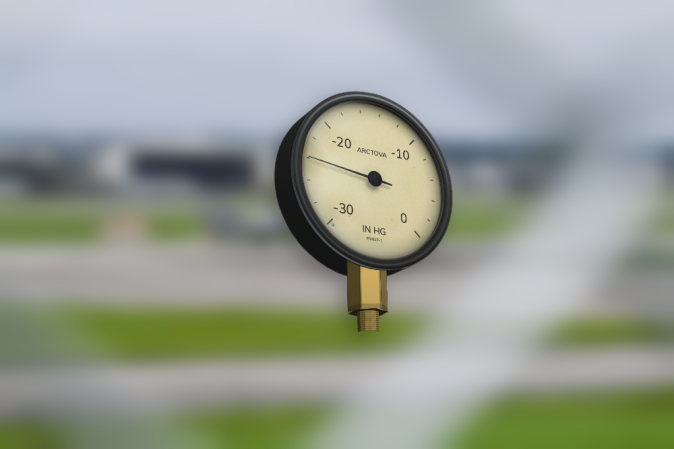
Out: -24 (inHg)
